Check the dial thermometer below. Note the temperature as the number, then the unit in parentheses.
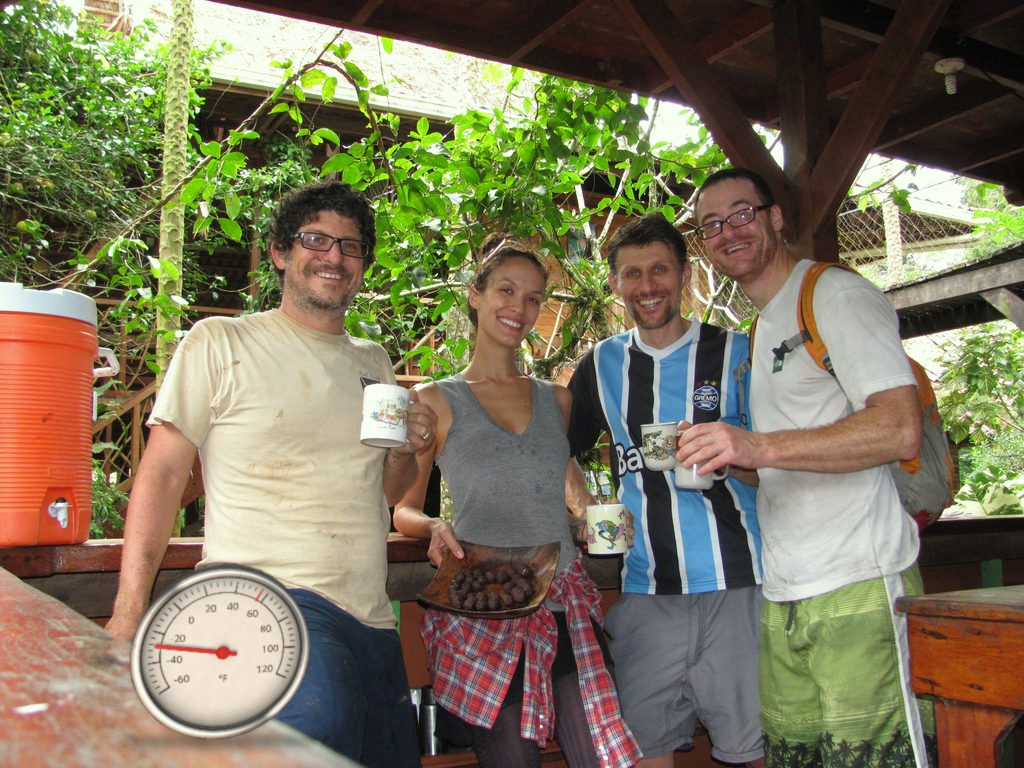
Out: -28 (°F)
